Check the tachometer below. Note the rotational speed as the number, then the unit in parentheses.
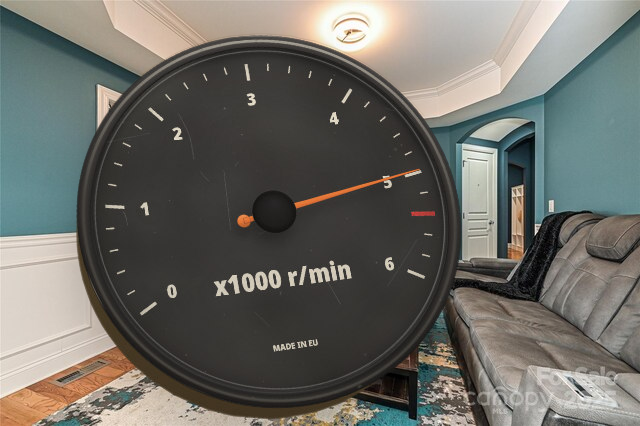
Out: 5000 (rpm)
